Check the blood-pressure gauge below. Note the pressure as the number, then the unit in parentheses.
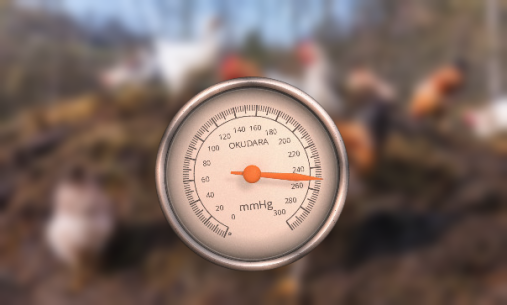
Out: 250 (mmHg)
